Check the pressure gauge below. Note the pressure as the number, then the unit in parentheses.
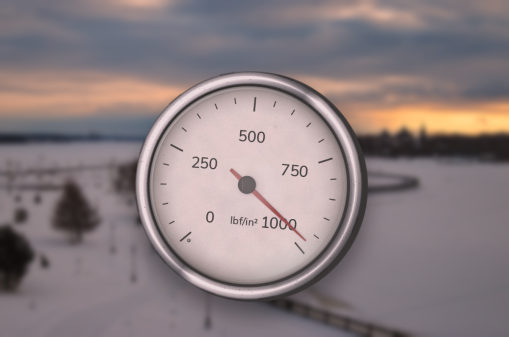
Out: 975 (psi)
